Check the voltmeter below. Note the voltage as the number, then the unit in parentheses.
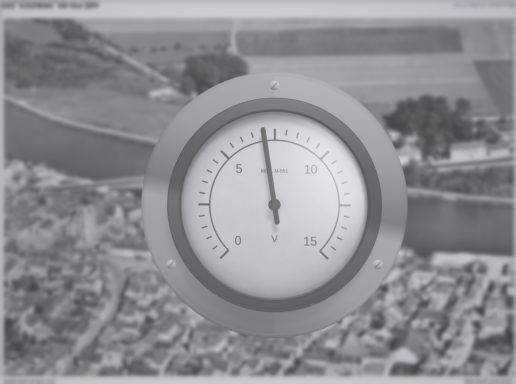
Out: 7 (V)
